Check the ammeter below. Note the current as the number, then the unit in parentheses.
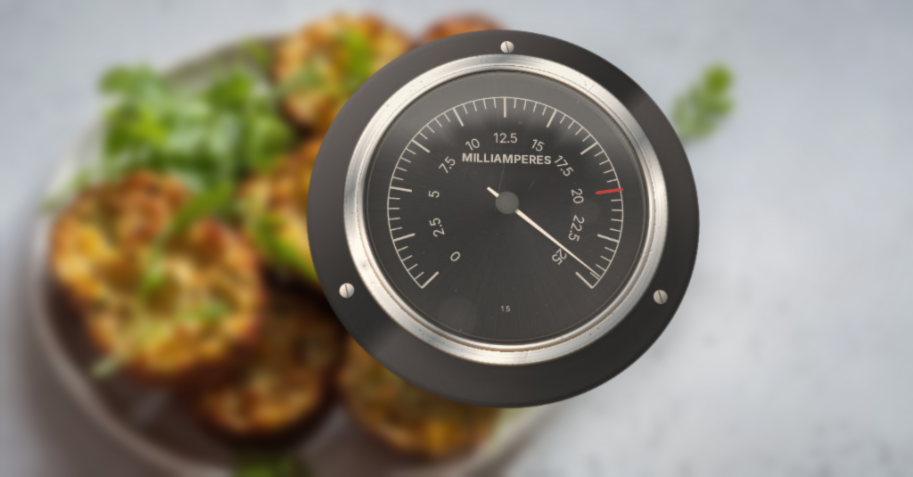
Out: 24.5 (mA)
